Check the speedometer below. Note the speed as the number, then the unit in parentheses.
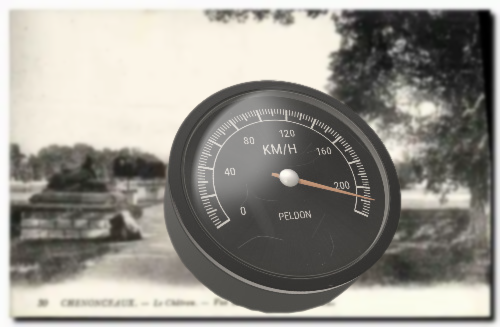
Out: 210 (km/h)
